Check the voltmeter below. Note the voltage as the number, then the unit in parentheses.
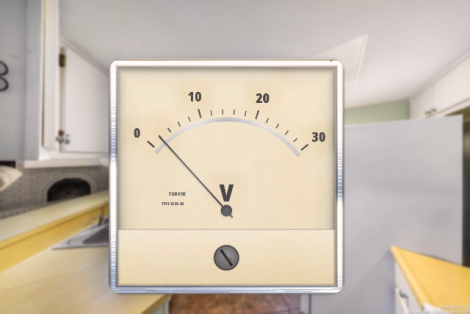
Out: 2 (V)
